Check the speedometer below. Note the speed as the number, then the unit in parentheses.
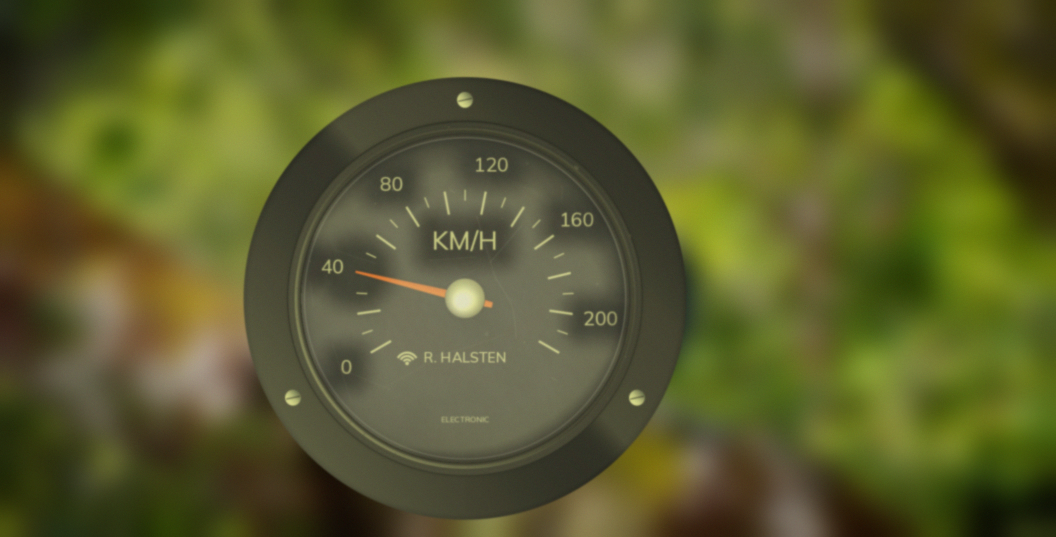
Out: 40 (km/h)
